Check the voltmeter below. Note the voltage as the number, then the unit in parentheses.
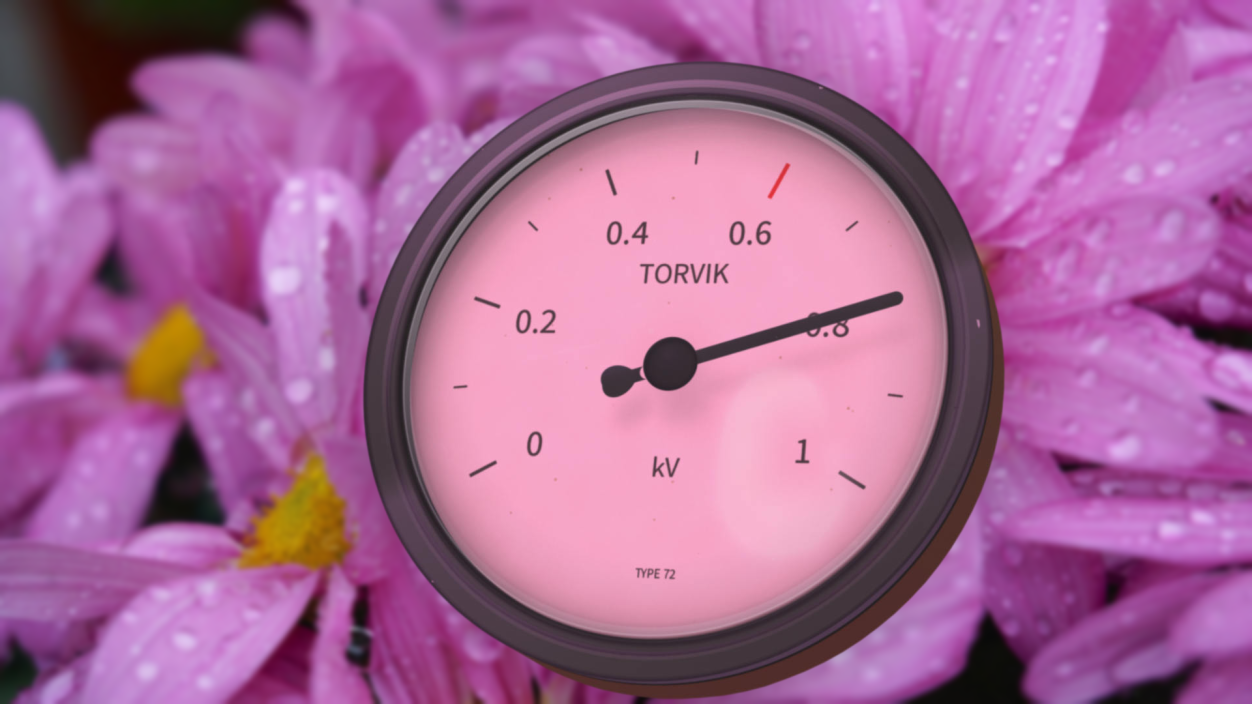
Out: 0.8 (kV)
